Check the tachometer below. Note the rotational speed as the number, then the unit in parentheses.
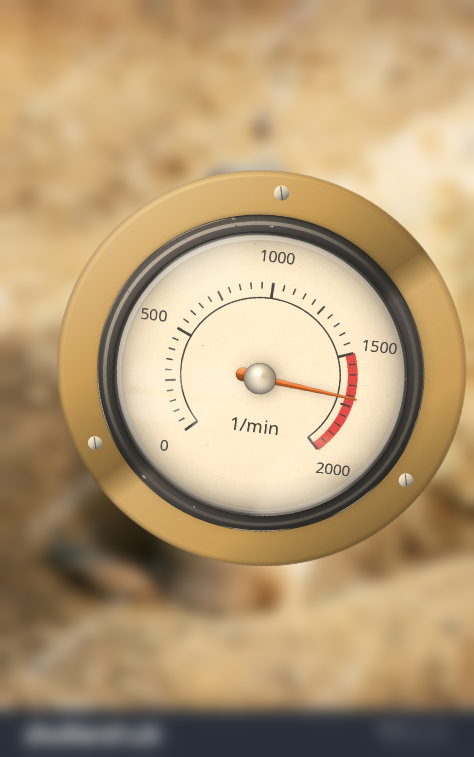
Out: 1700 (rpm)
